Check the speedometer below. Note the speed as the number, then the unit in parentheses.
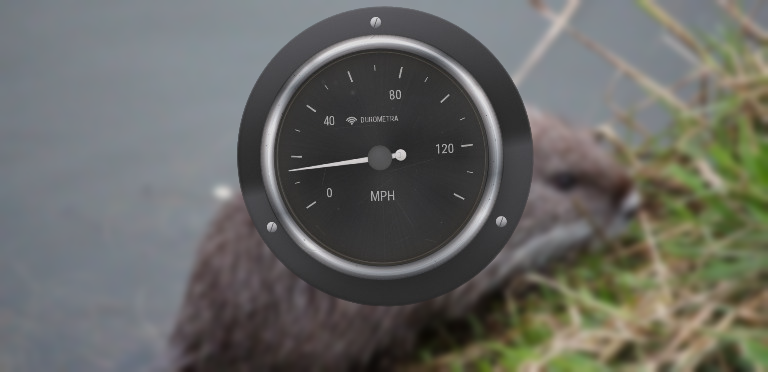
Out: 15 (mph)
